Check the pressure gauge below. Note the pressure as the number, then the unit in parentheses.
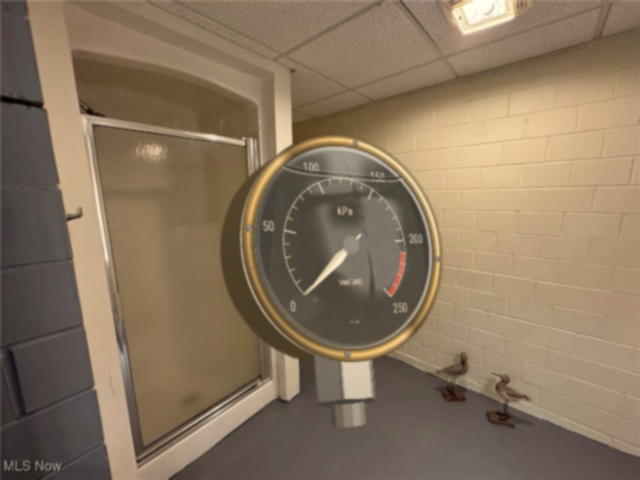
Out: 0 (kPa)
